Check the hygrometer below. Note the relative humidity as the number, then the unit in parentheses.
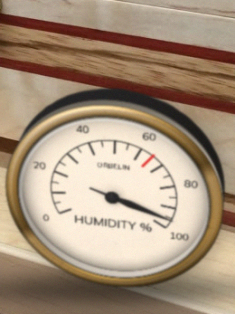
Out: 95 (%)
